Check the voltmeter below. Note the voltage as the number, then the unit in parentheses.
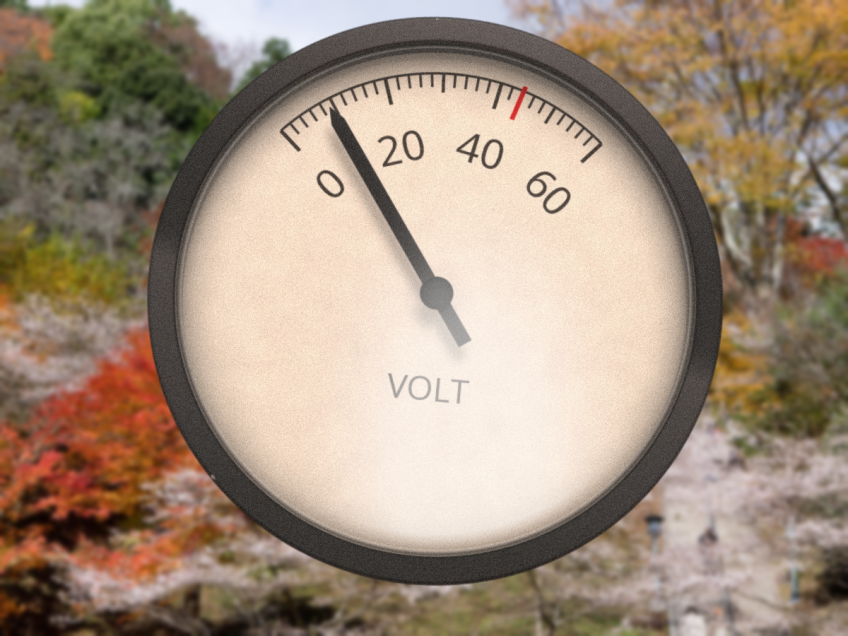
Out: 9 (V)
